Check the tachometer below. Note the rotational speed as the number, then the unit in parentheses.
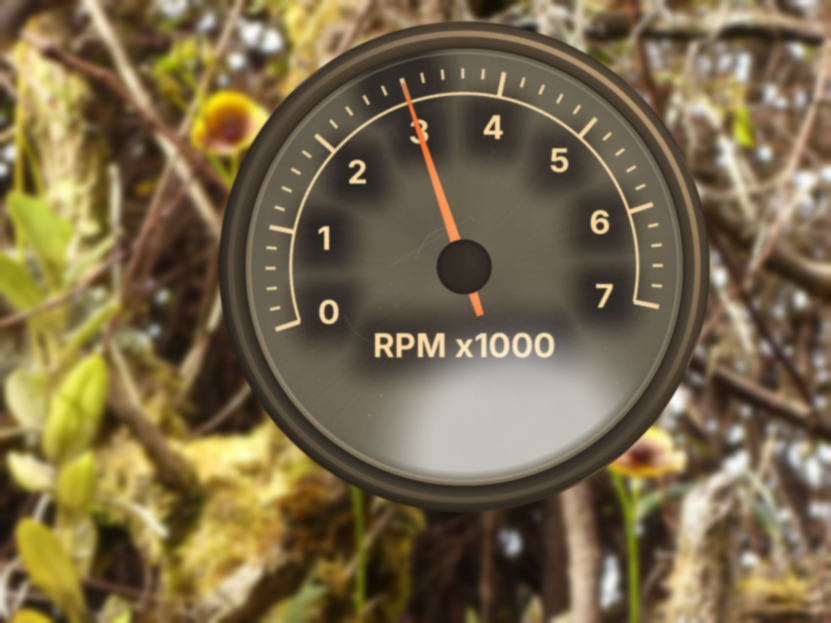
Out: 3000 (rpm)
